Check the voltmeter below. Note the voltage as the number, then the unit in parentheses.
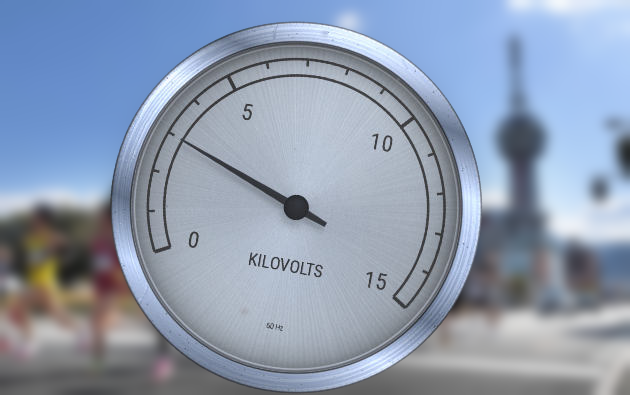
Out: 3 (kV)
